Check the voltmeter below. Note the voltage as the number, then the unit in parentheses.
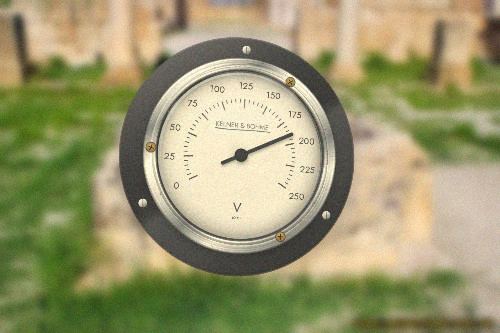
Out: 190 (V)
